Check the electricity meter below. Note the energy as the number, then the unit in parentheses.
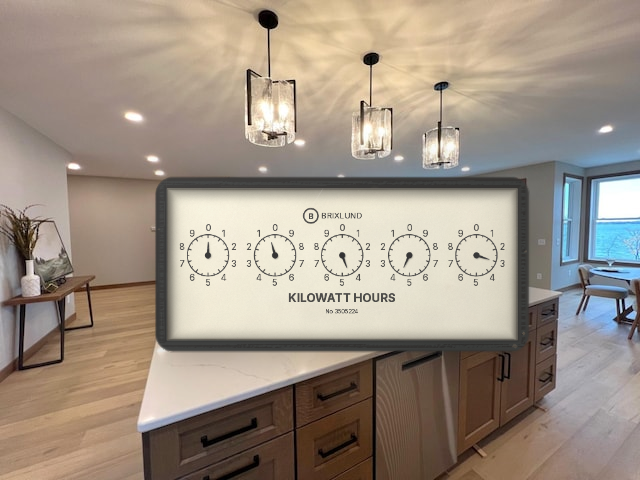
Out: 443 (kWh)
